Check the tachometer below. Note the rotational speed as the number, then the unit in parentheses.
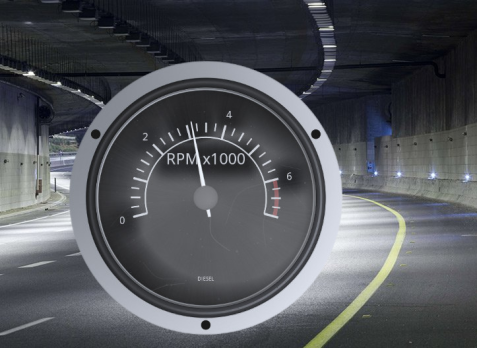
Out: 3125 (rpm)
